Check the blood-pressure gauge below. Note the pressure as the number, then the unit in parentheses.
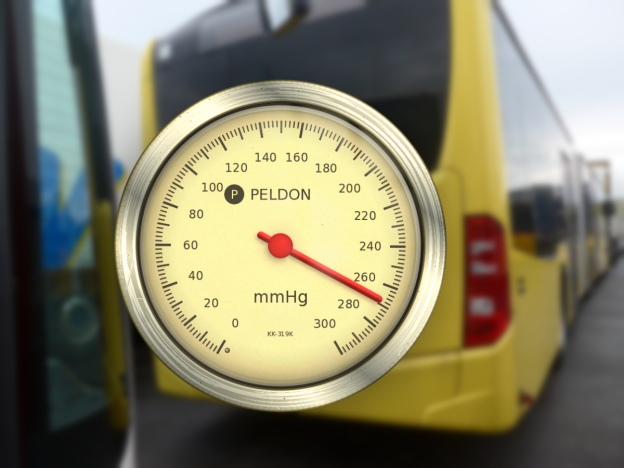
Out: 268 (mmHg)
